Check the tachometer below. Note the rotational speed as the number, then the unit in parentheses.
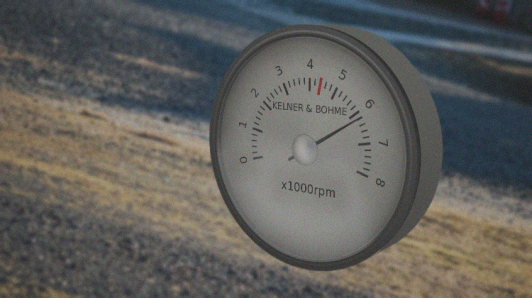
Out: 6200 (rpm)
